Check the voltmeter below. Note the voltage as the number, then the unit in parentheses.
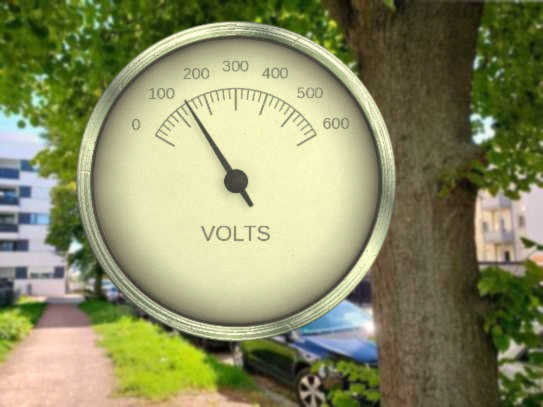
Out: 140 (V)
